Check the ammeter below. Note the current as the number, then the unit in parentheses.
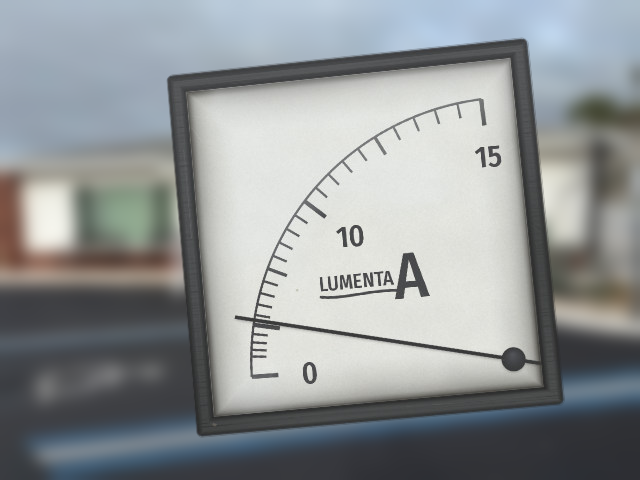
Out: 5.25 (A)
